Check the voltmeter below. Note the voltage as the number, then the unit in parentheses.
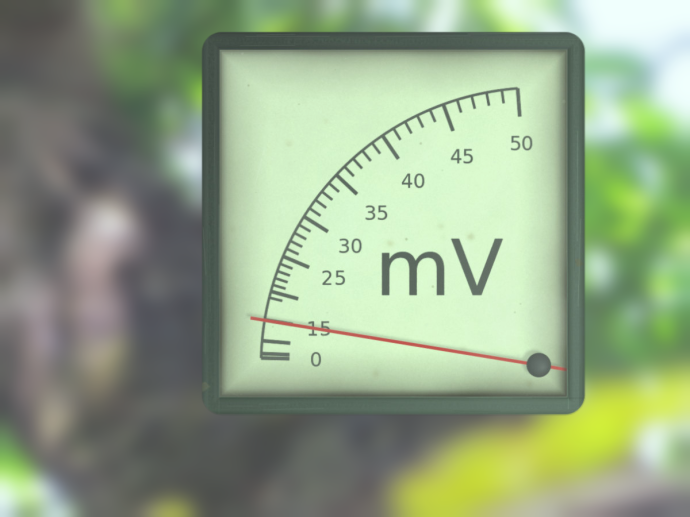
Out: 15 (mV)
